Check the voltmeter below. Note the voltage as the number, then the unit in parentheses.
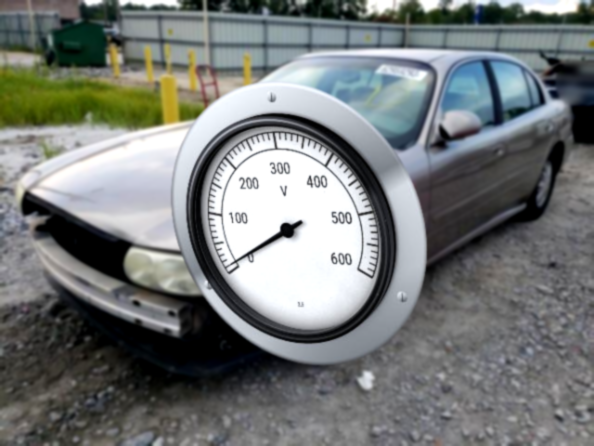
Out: 10 (V)
